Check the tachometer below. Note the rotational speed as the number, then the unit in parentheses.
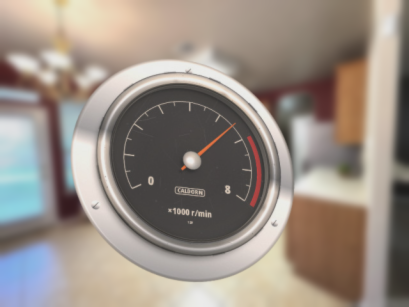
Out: 5500 (rpm)
